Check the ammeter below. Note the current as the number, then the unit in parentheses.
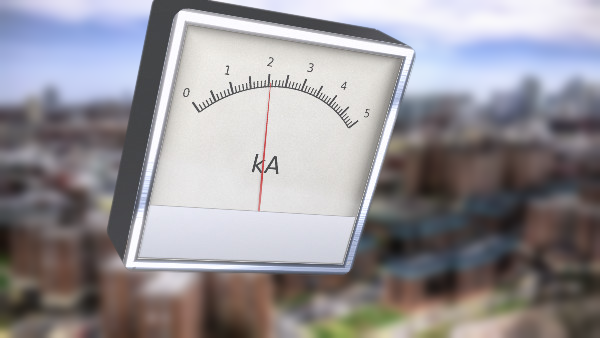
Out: 2 (kA)
